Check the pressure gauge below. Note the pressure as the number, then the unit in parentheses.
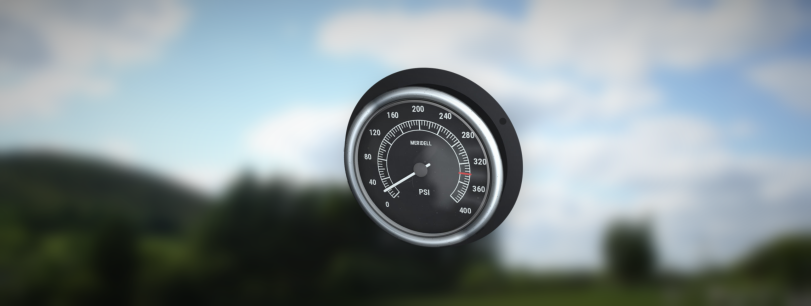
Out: 20 (psi)
